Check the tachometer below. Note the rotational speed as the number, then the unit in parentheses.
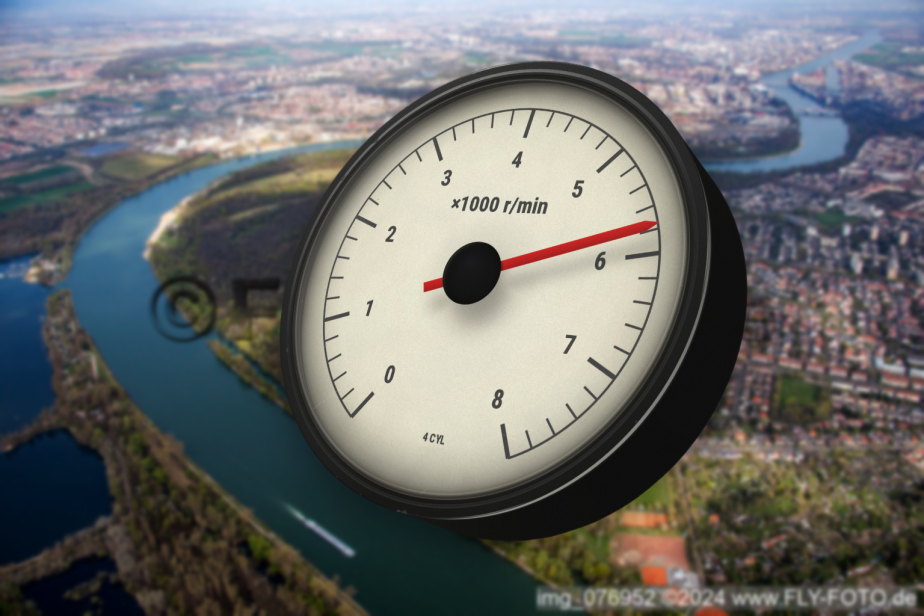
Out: 5800 (rpm)
